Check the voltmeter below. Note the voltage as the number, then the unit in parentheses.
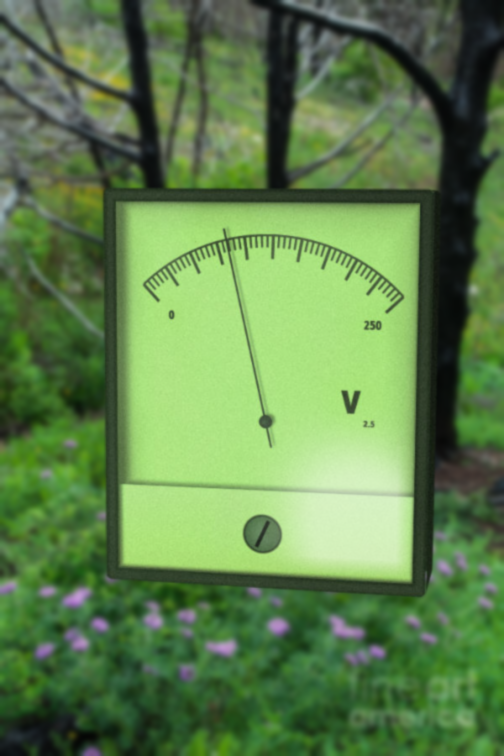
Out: 85 (V)
